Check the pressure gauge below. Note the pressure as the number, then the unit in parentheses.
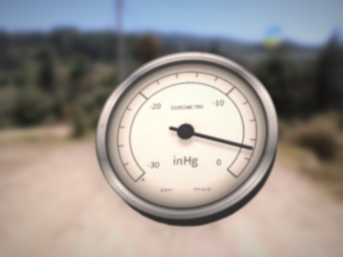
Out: -3 (inHg)
